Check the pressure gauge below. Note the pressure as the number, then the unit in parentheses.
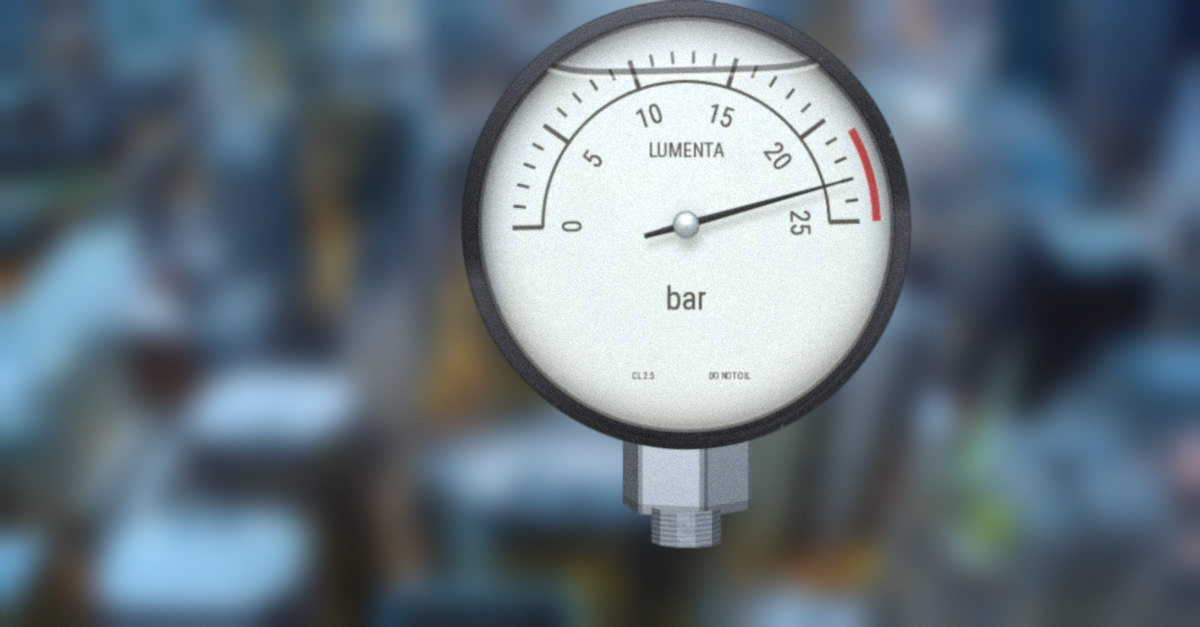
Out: 23 (bar)
